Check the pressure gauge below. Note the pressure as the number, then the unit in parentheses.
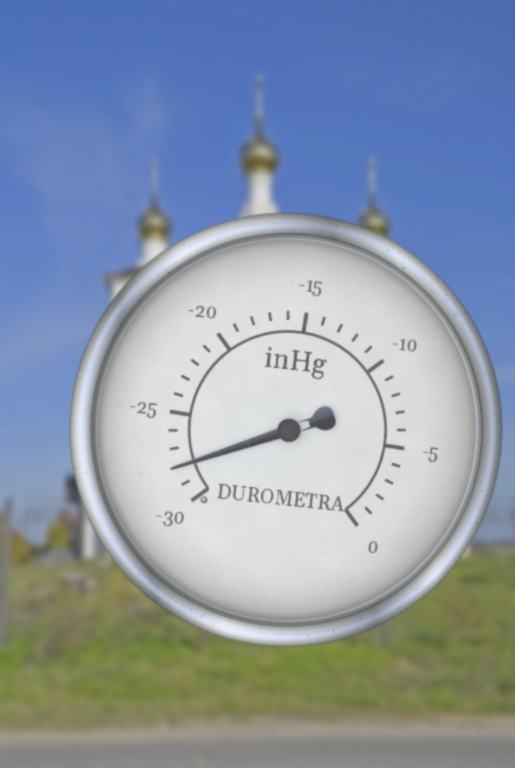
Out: -28 (inHg)
